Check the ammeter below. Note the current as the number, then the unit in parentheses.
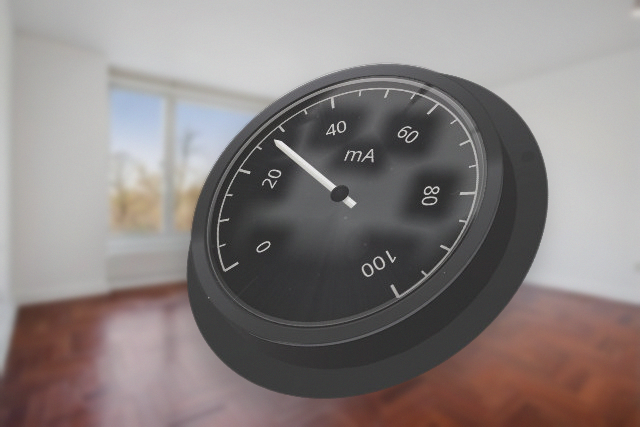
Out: 27.5 (mA)
